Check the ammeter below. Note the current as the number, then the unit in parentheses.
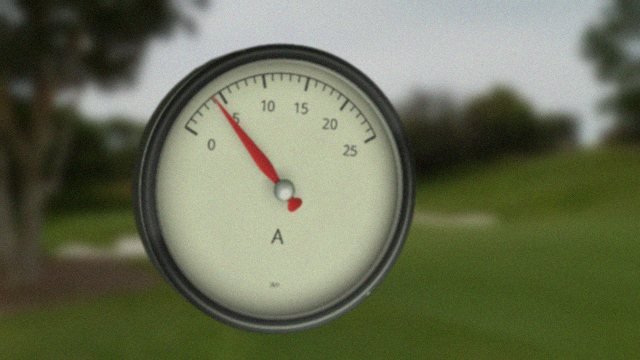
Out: 4 (A)
